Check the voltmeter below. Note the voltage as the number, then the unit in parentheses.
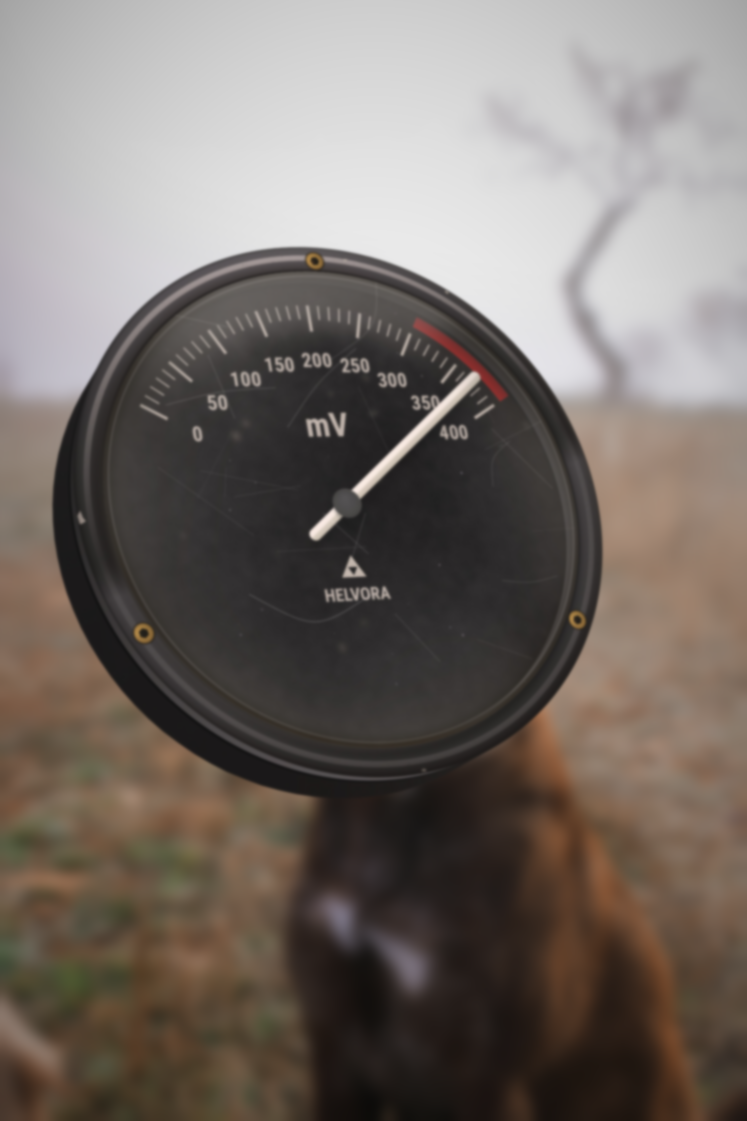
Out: 370 (mV)
